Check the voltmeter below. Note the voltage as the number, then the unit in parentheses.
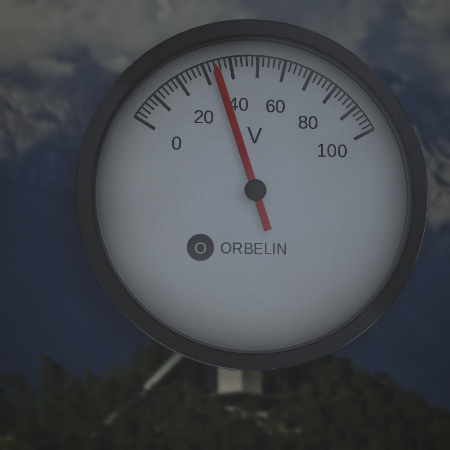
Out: 34 (V)
